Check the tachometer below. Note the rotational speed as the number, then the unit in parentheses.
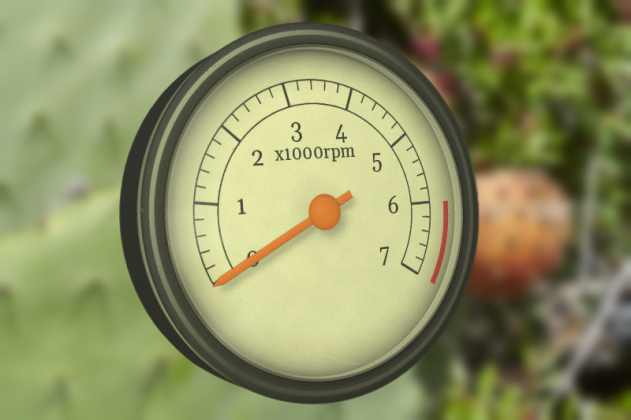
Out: 0 (rpm)
